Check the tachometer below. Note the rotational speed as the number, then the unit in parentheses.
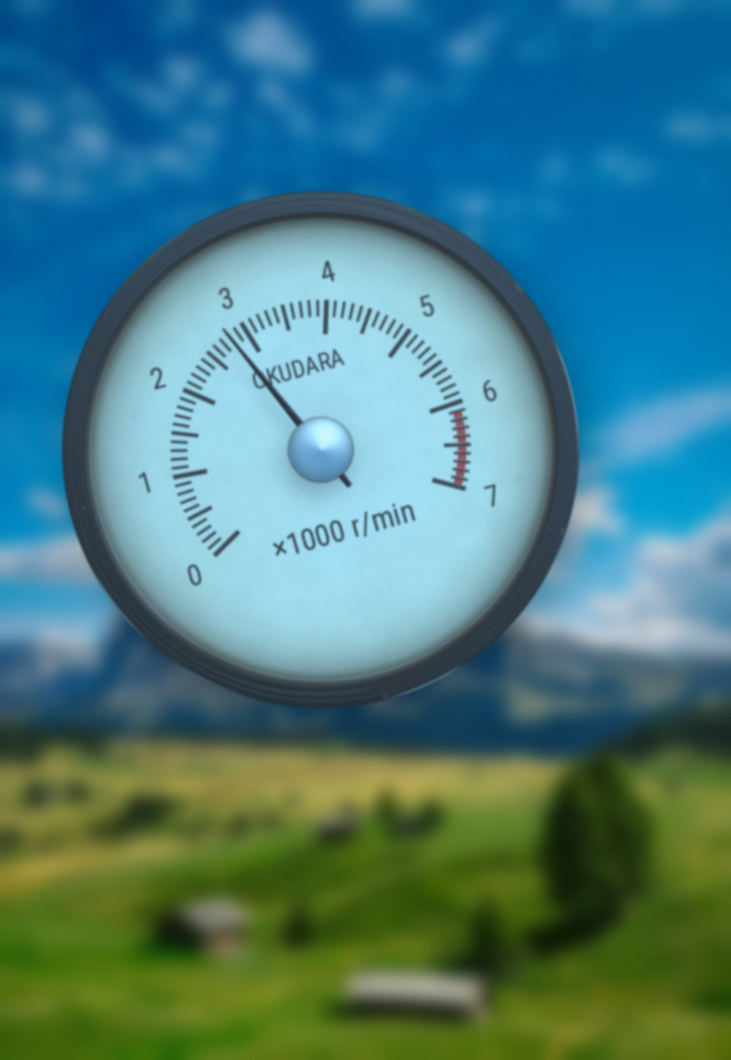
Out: 2800 (rpm)
